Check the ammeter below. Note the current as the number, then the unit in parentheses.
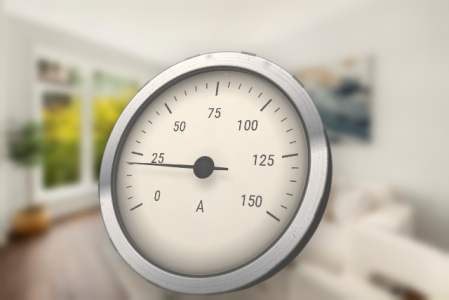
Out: 20 (A)
